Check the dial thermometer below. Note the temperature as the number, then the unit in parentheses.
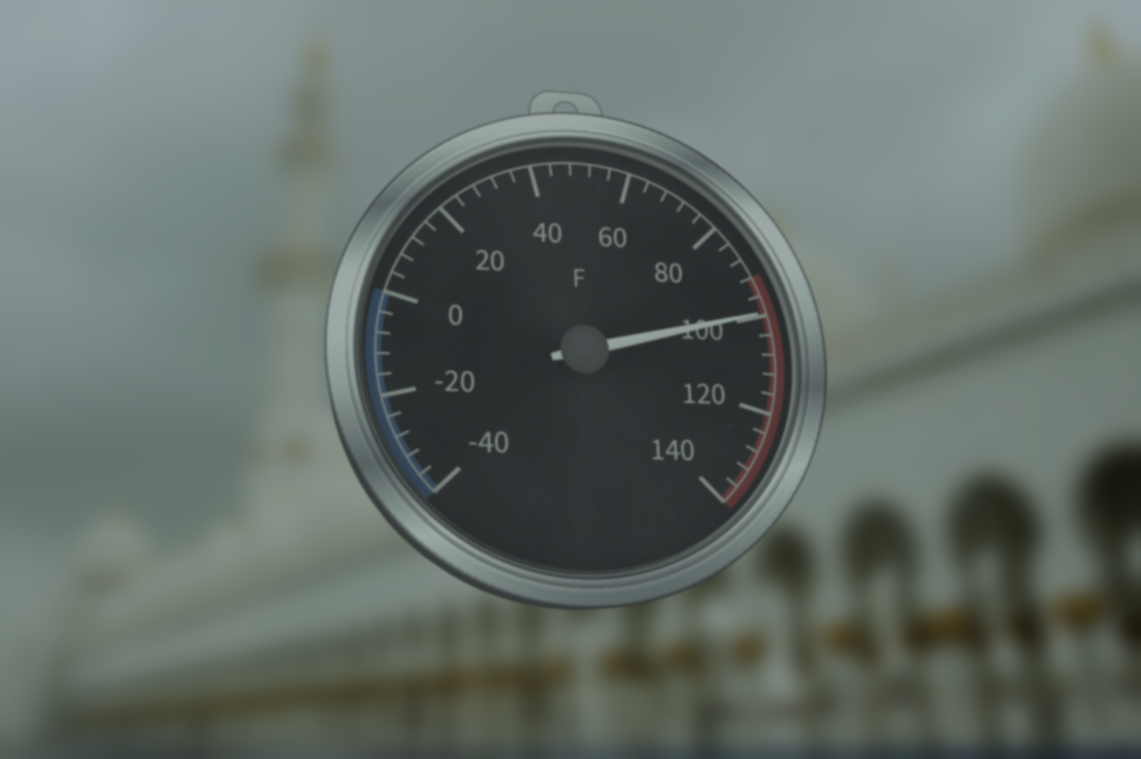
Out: 100 (°F)
